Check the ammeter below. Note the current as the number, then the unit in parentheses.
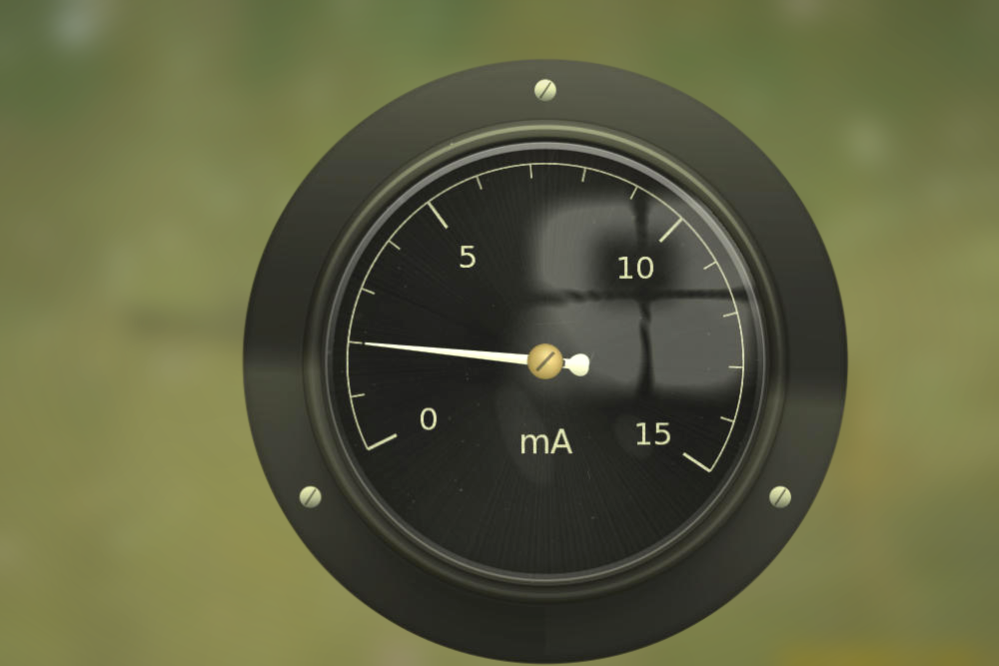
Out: 2 (mA)
